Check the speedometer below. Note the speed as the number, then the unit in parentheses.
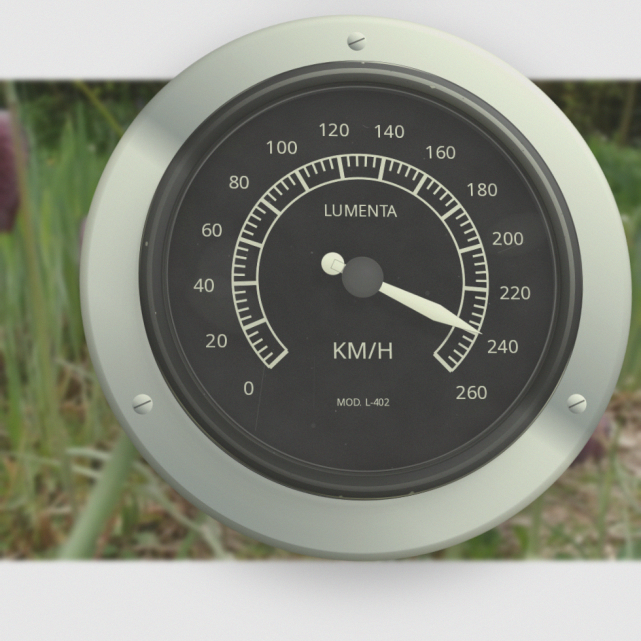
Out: 240 (km/h)
